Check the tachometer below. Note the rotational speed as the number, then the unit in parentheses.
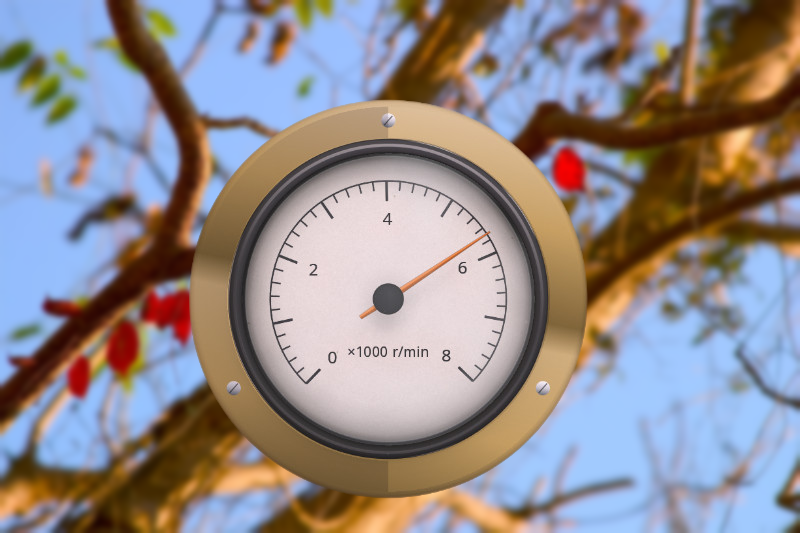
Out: 5700 (rpm)
